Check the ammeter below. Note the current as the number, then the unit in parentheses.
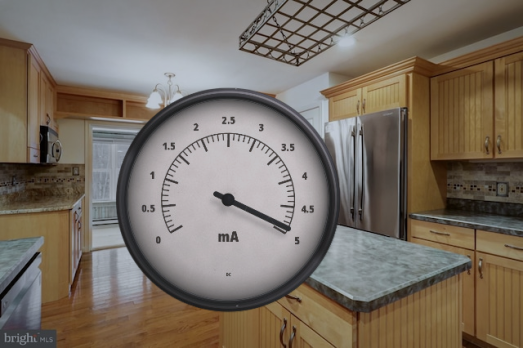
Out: 4.9 (mA)
